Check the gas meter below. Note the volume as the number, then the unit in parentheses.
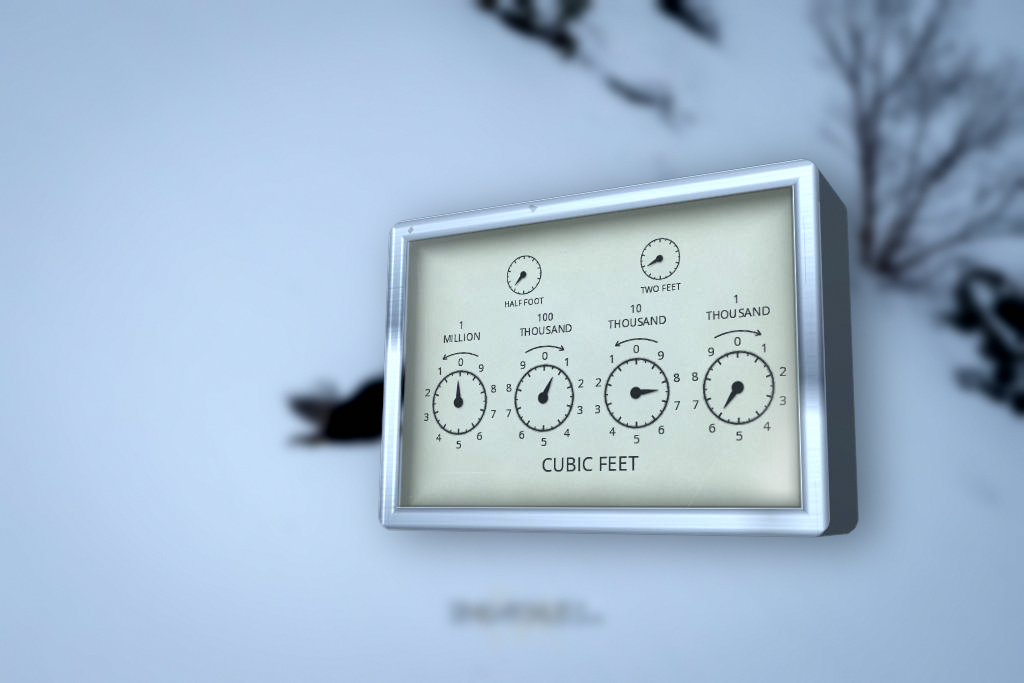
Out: 7600 (ft³)
